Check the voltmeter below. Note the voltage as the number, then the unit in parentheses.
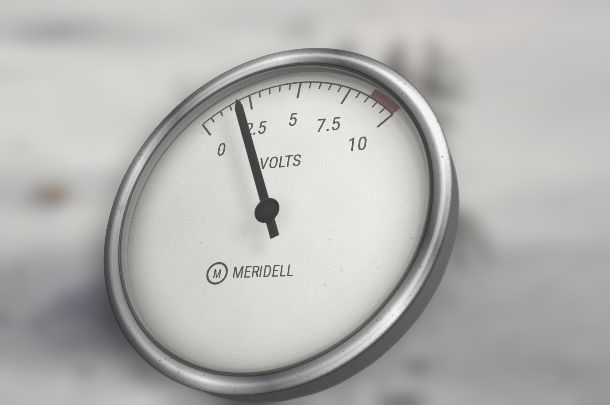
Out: 2 (V)
